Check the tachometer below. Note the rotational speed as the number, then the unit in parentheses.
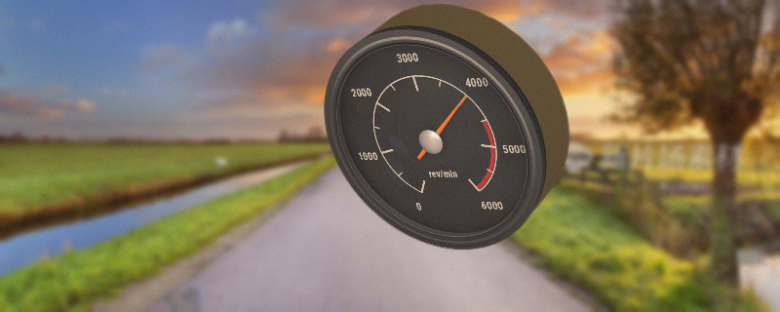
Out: 4000 (rpm)
